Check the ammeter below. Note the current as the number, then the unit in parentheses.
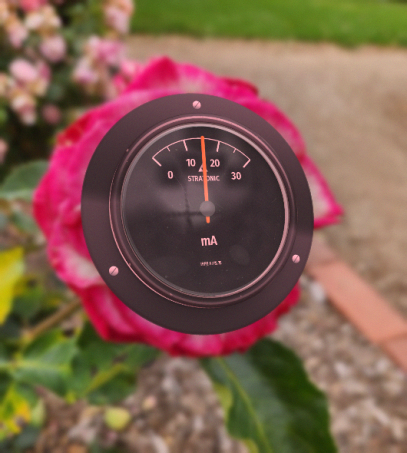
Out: 15 (mA)
